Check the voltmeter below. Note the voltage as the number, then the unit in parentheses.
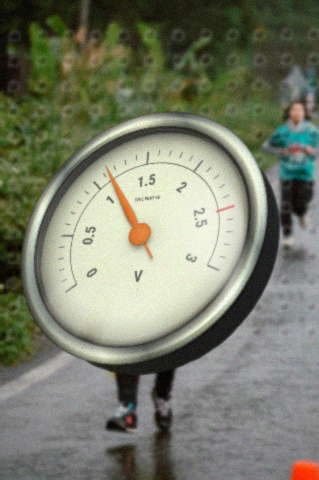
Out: 1.15 (V)
